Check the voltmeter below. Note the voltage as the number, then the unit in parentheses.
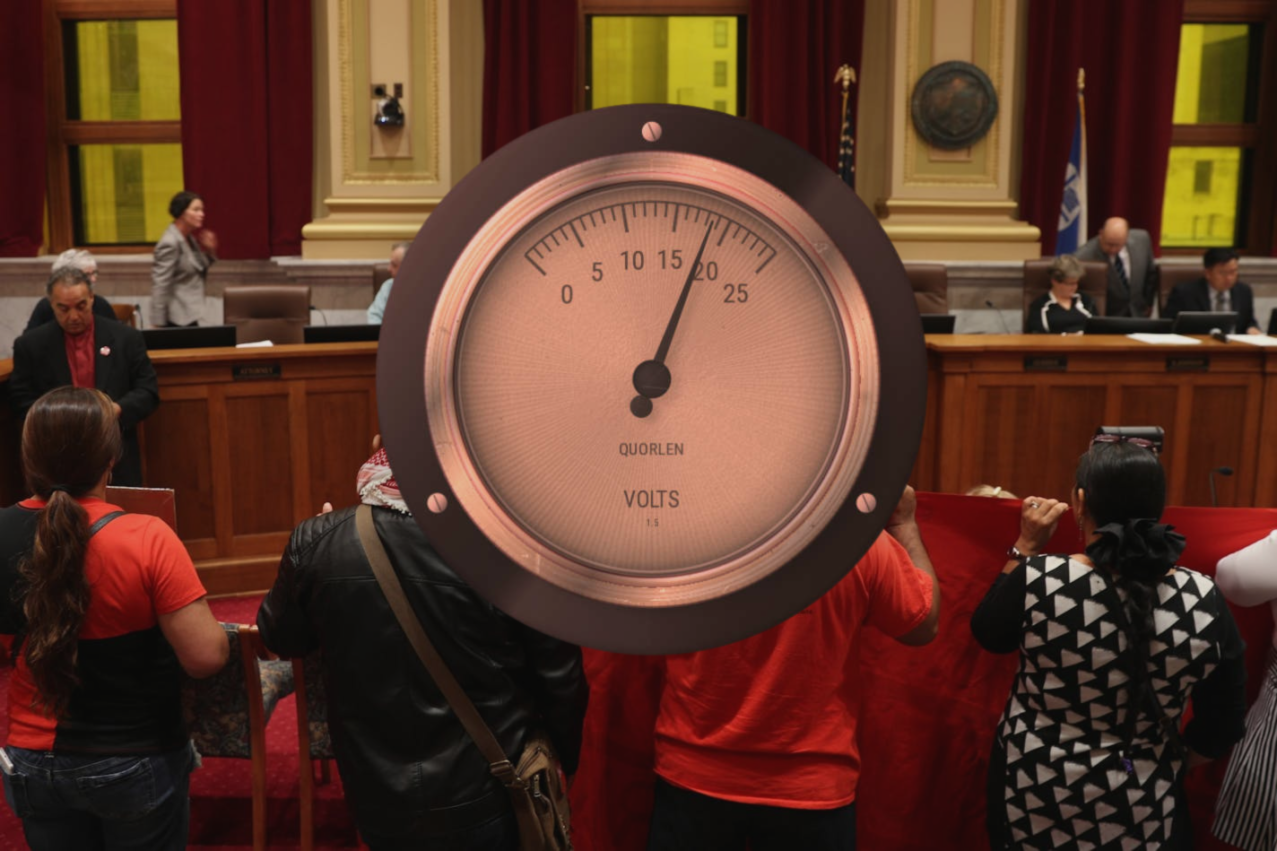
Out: 18.5 (V)
